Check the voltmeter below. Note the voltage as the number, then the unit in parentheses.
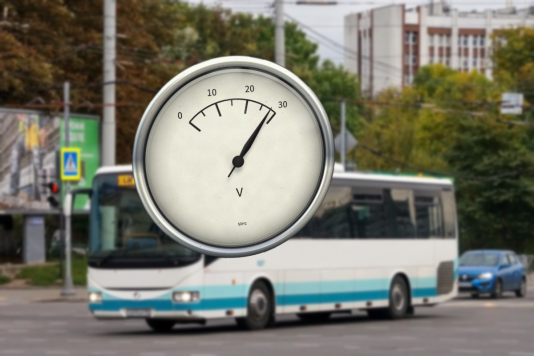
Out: 27.5 (V)
